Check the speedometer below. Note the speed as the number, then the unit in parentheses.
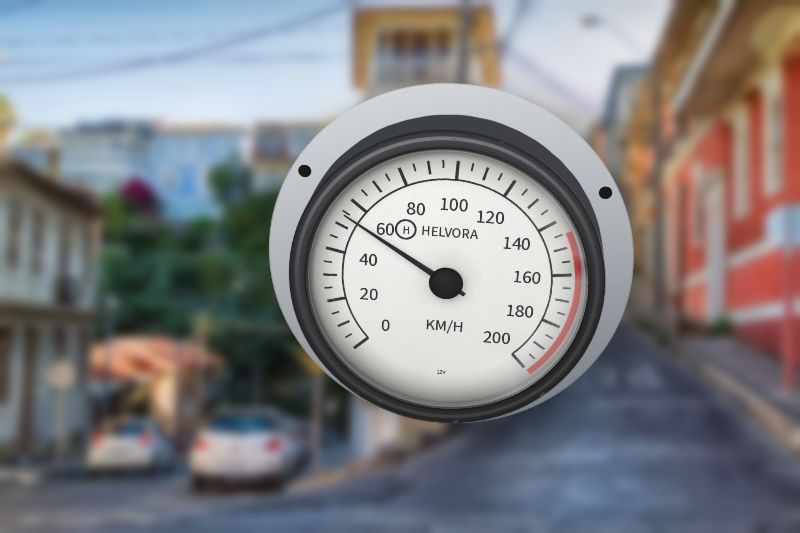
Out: 55 (km/h)
